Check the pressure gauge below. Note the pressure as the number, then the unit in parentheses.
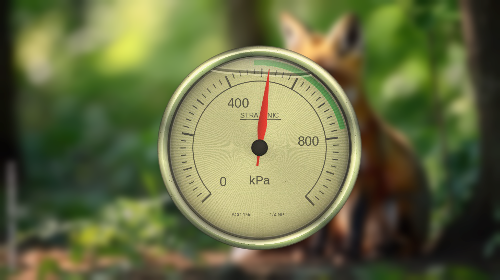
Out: 520 (kPa)
